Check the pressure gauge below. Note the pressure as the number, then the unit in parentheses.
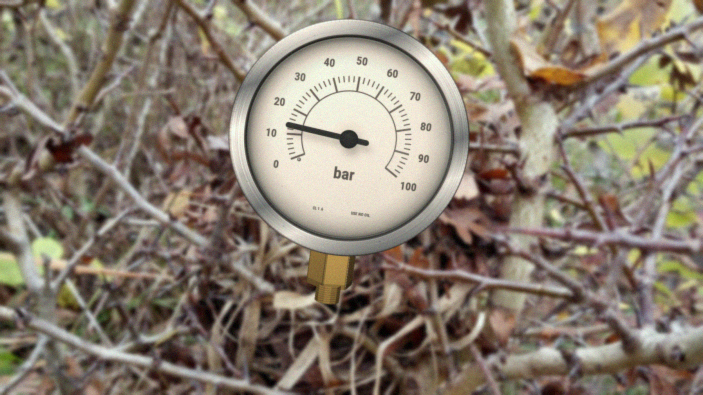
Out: 14 (bar)
